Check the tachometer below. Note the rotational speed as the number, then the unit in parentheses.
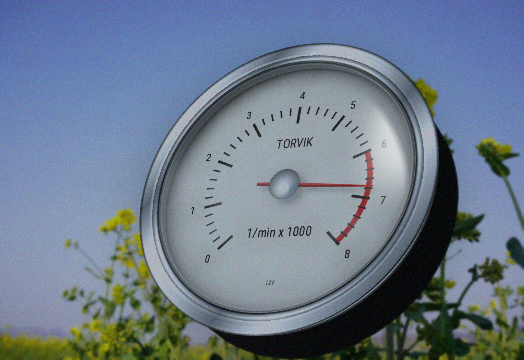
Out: 6800 (rpm)
